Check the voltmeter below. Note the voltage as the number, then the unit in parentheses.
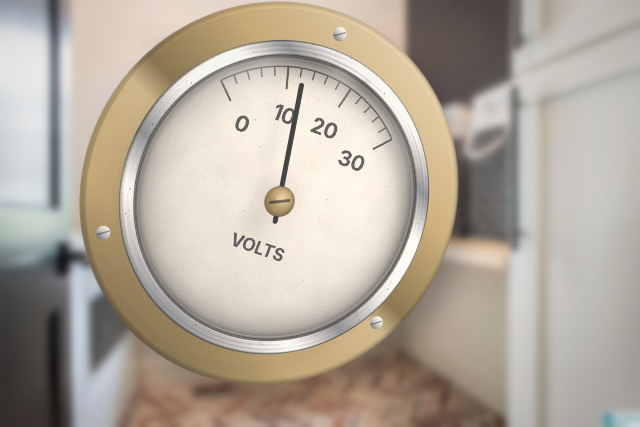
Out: 12 (V)
